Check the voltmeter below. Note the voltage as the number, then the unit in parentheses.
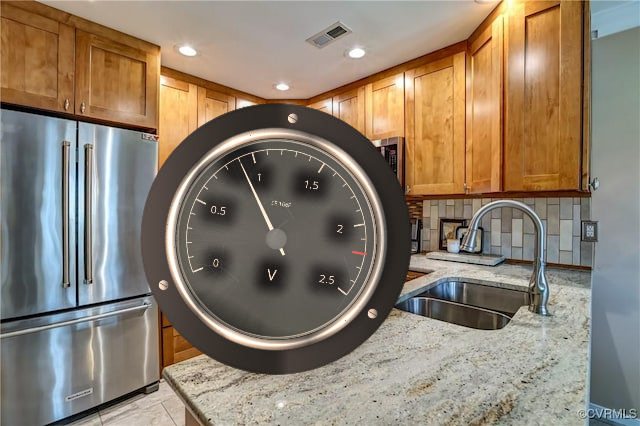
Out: 0.9 (V)
